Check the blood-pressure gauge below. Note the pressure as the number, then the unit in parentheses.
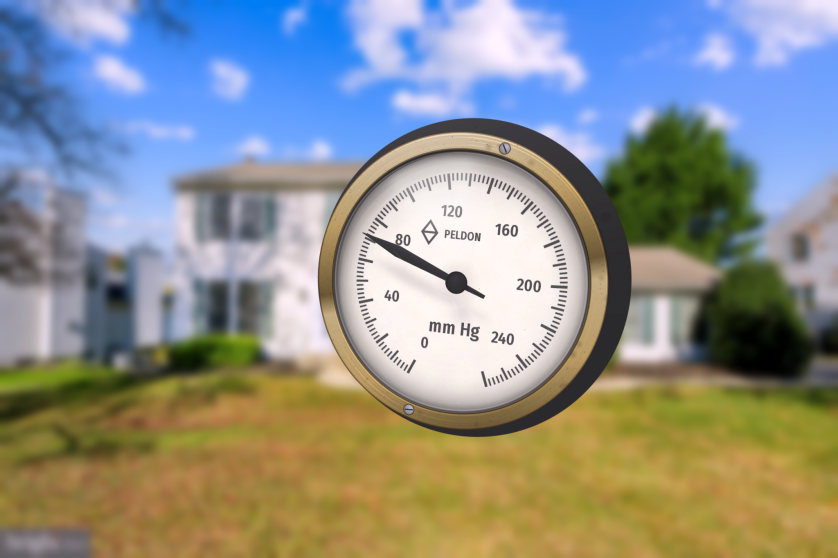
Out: 72 (mmHg)
